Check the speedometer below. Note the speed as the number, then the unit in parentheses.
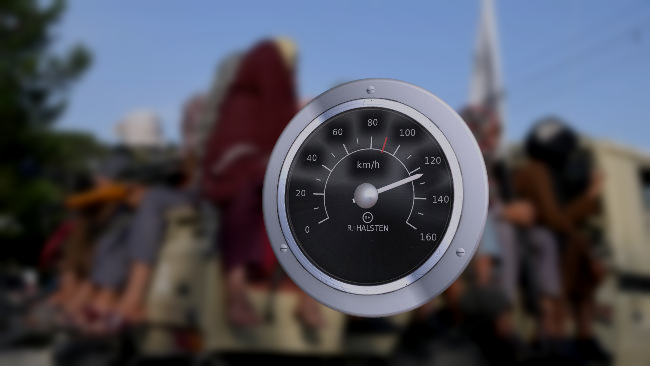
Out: 125 (km/h)
